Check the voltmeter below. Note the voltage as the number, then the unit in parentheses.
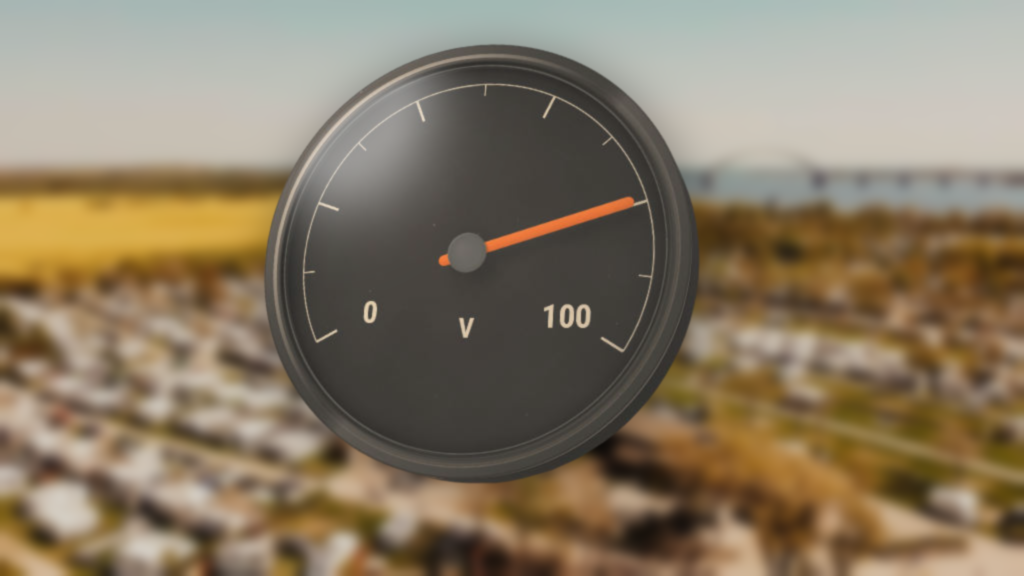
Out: 80 (V)
